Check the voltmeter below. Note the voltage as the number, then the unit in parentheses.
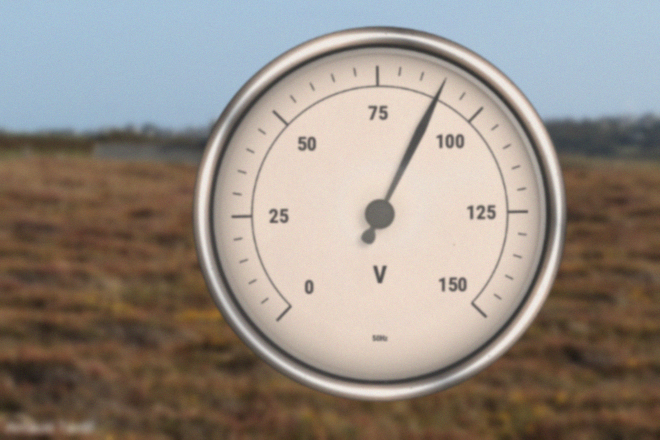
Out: 90 (V)
